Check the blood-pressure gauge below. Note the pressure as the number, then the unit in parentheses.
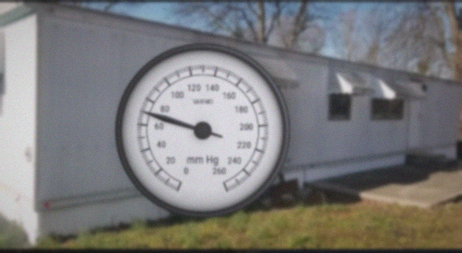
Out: 70 (mmHg)
